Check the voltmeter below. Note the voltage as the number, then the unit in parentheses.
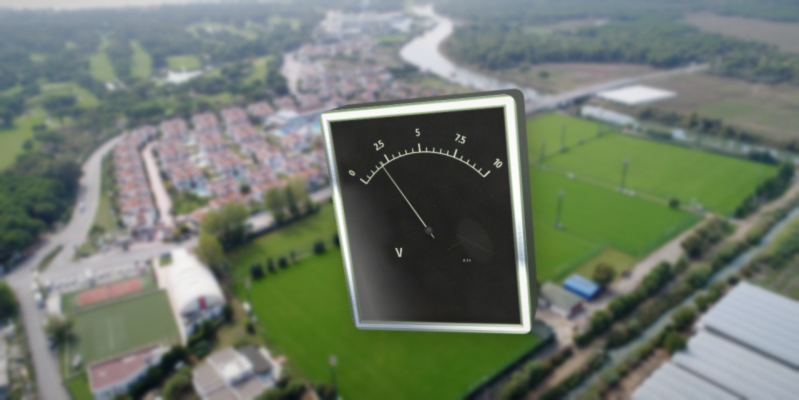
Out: 2 (V)
